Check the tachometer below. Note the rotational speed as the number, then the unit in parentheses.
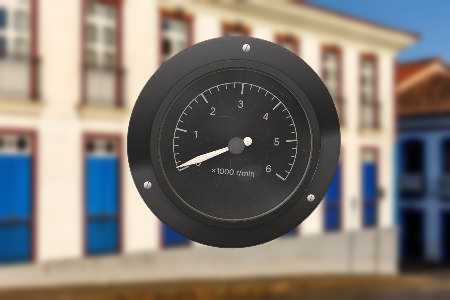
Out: 100 (rpm)
